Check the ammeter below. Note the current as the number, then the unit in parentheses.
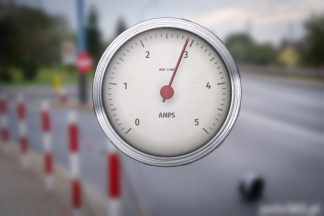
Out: 2.9 (A)
